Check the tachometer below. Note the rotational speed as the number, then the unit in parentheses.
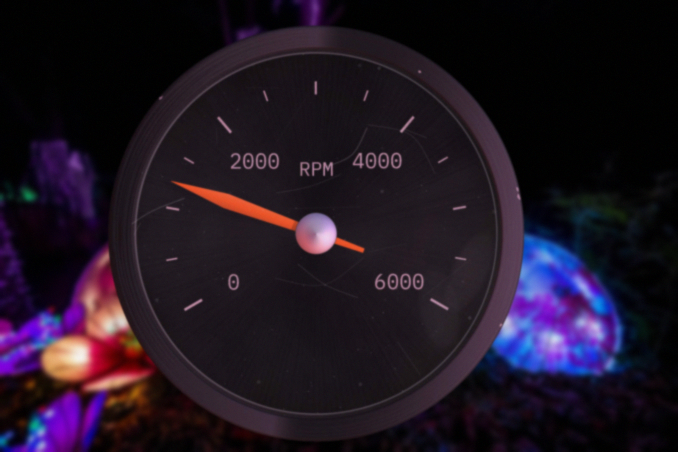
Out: 1250 (rpm)
